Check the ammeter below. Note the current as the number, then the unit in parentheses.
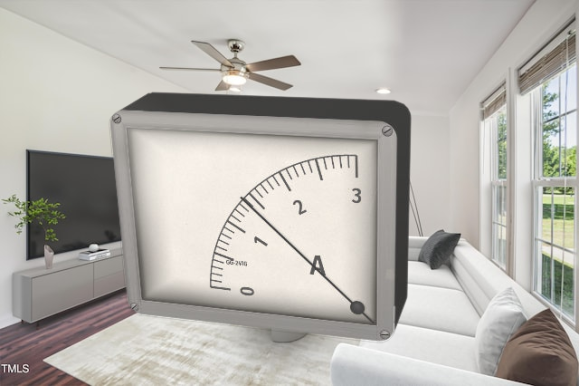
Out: 1.4 (A)
